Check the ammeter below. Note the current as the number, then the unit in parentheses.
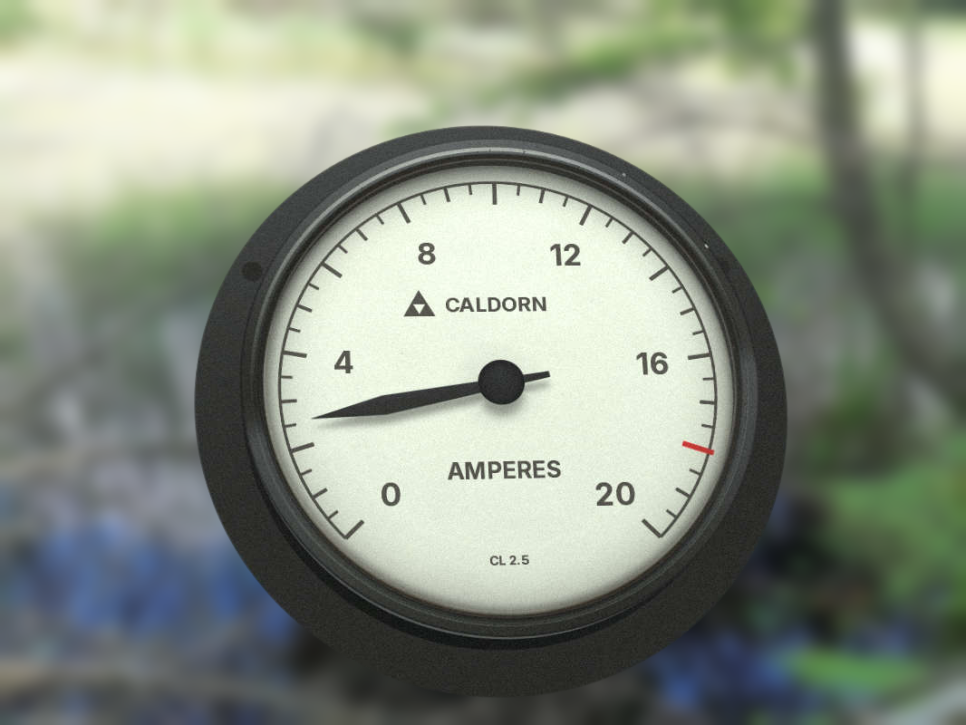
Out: 2.5 (A)
